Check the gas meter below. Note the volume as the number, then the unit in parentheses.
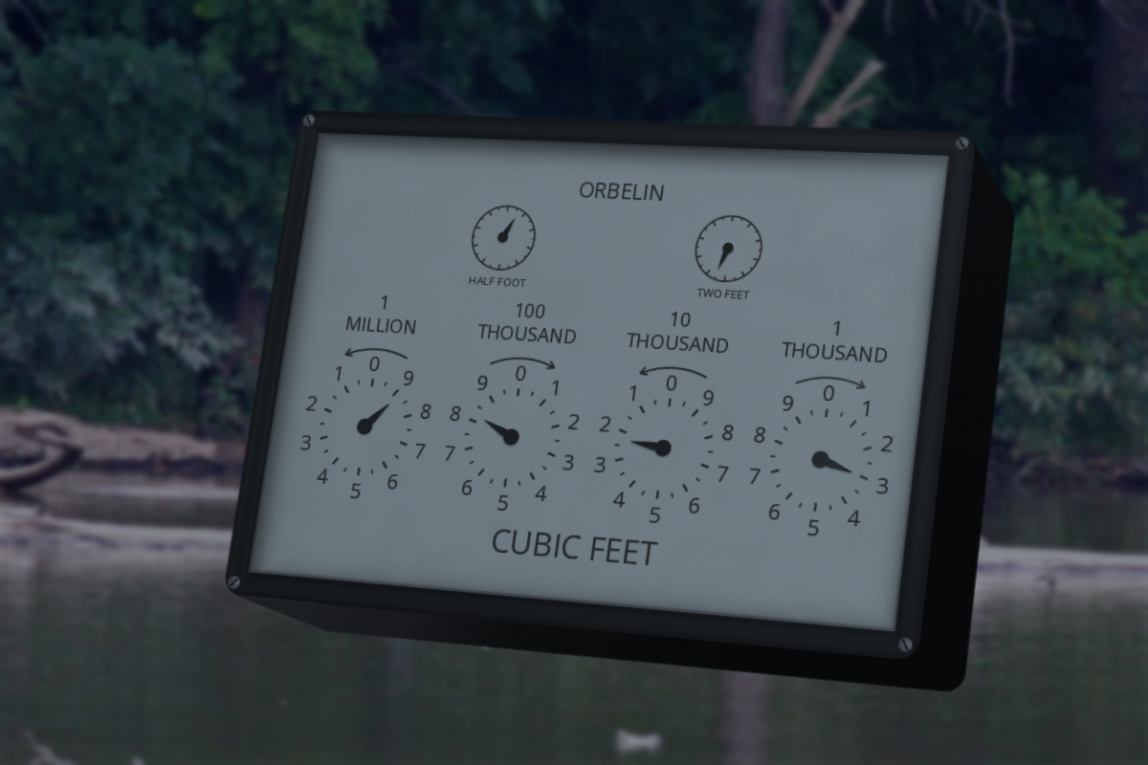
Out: 882300 (ft³)
